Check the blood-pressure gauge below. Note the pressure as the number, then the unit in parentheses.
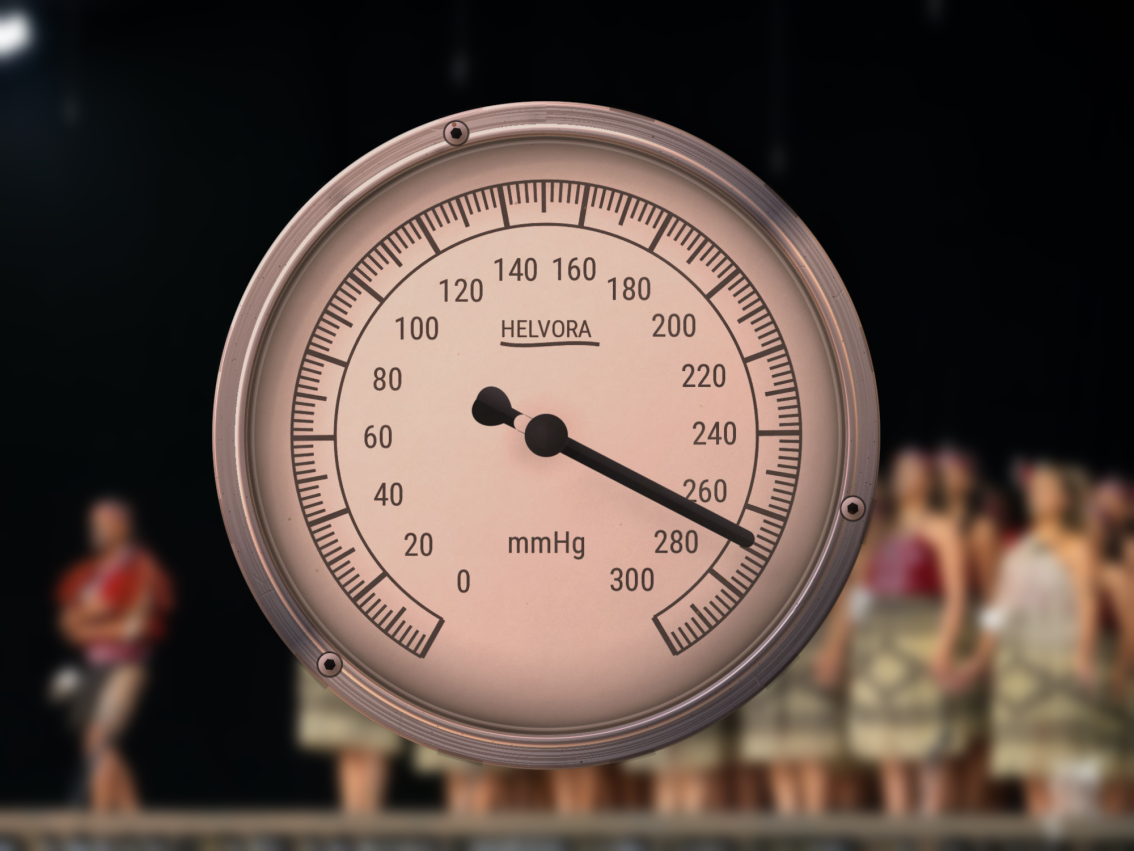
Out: 268 (mmHg)
